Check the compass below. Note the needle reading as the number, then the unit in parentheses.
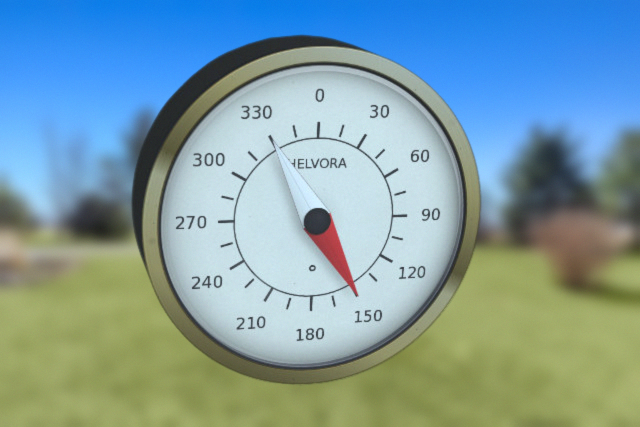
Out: 150 (°)
